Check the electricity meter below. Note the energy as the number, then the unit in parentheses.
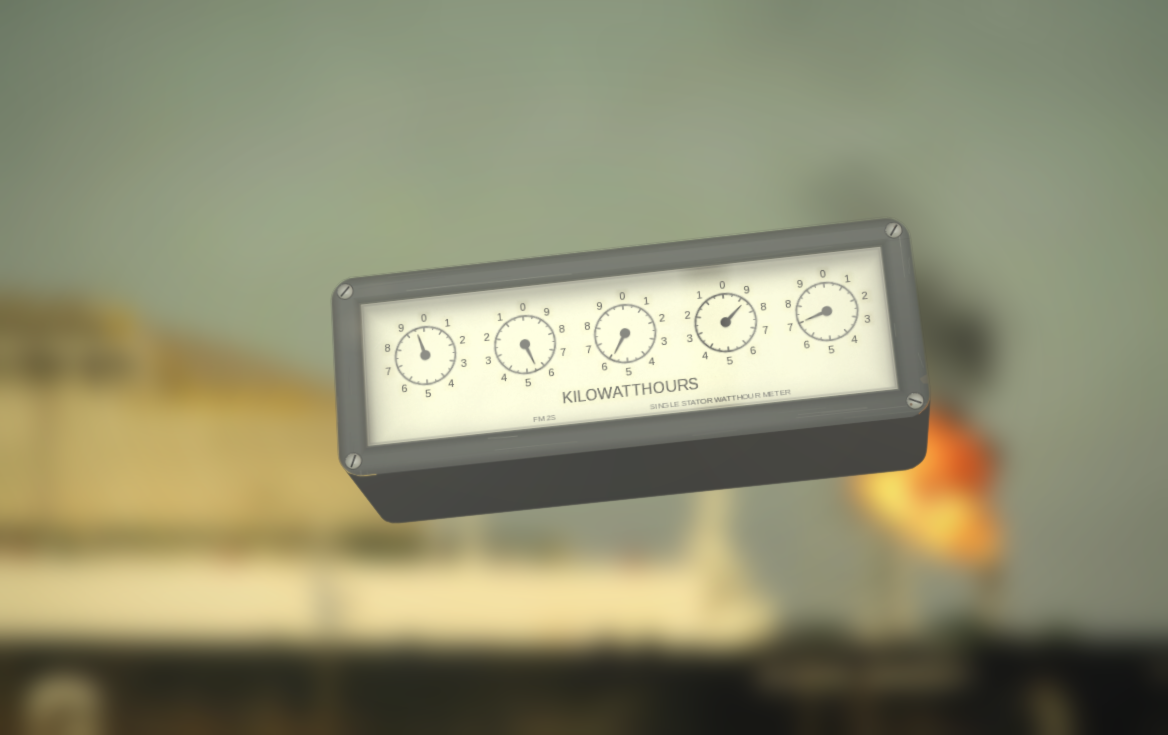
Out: 95587 (kWh)
